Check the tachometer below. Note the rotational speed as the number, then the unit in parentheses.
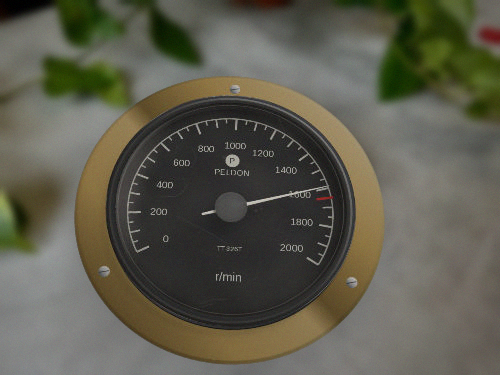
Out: 1600 (rpm)
